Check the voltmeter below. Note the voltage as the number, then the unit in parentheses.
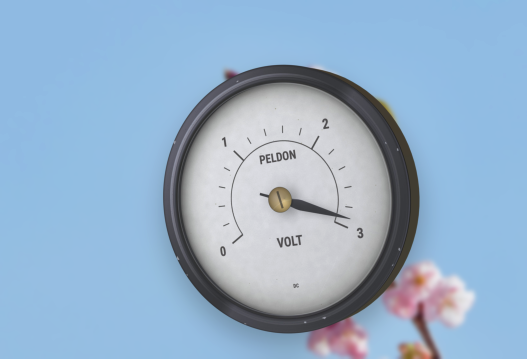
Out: 2.9 (V)
